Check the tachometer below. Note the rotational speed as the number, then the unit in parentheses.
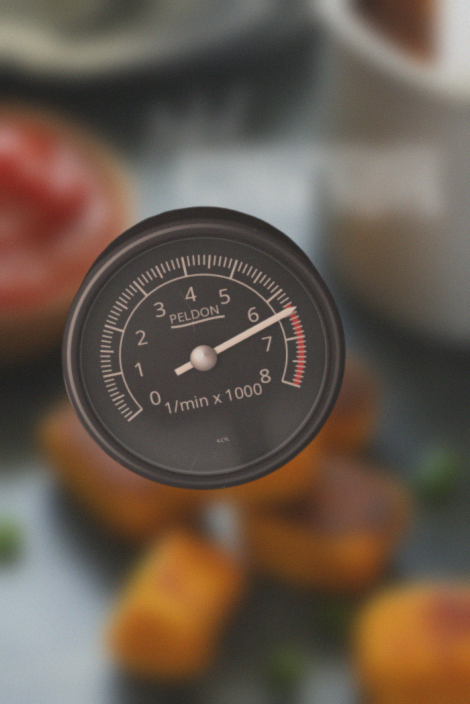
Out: 6400 (rpm)
